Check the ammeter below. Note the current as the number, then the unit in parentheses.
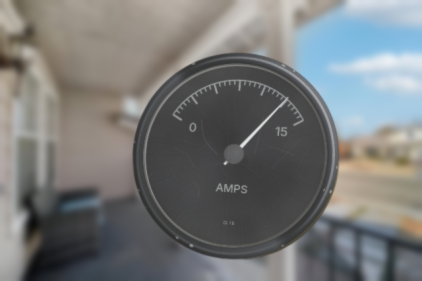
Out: 12.5 (A)
